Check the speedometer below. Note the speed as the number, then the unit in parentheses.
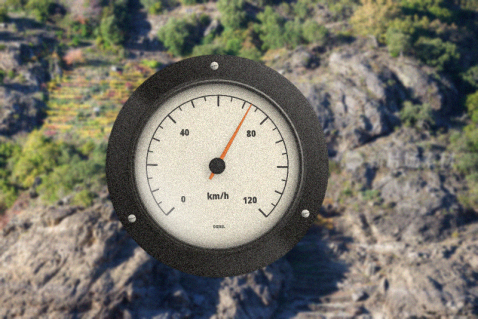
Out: 72.5 (km/h)
